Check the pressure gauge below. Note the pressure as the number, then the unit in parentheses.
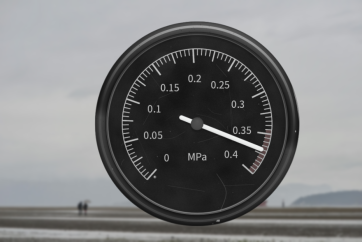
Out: 0.37 (MPa)
